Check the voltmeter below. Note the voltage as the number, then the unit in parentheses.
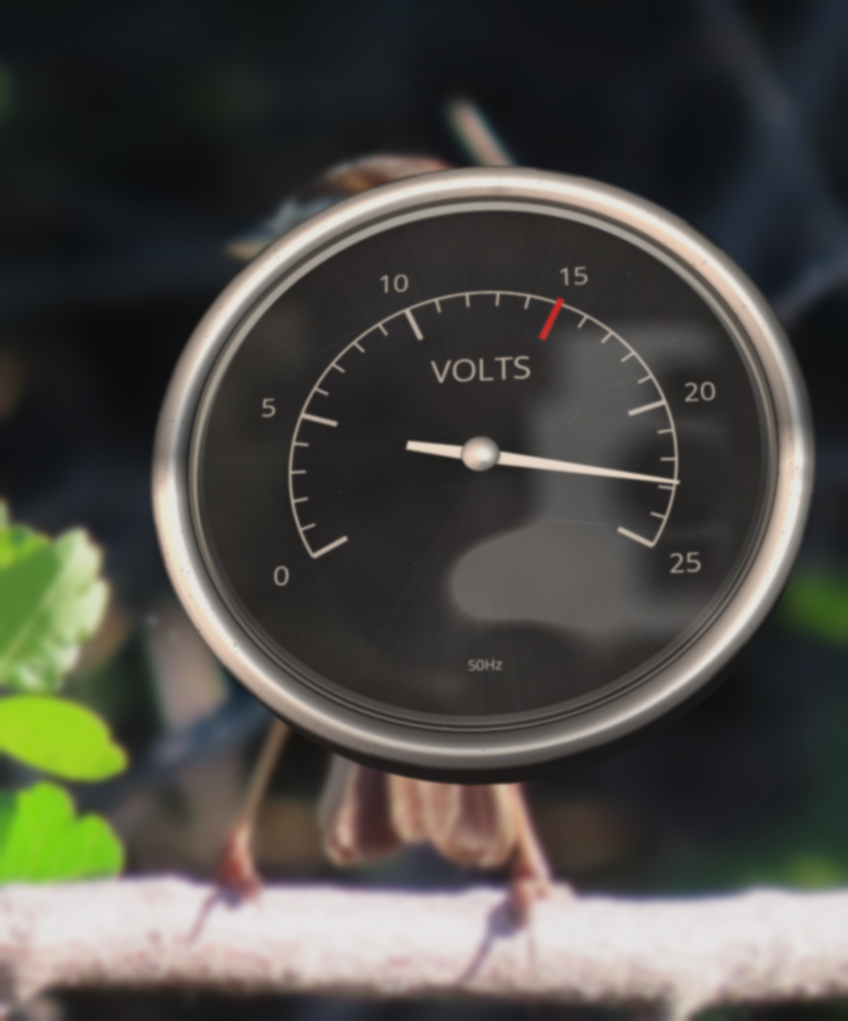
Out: 23 (V)
